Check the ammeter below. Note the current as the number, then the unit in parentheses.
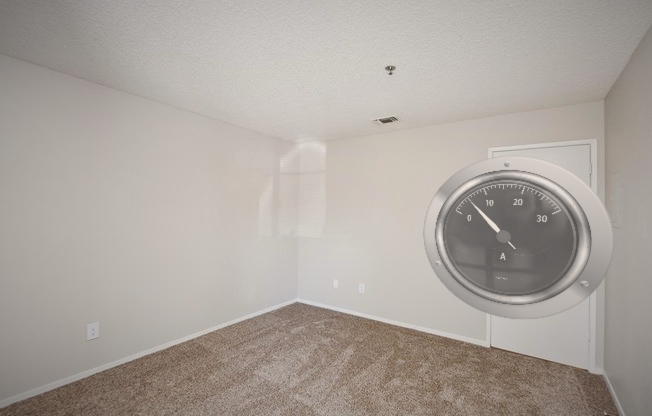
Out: 5 (A)
